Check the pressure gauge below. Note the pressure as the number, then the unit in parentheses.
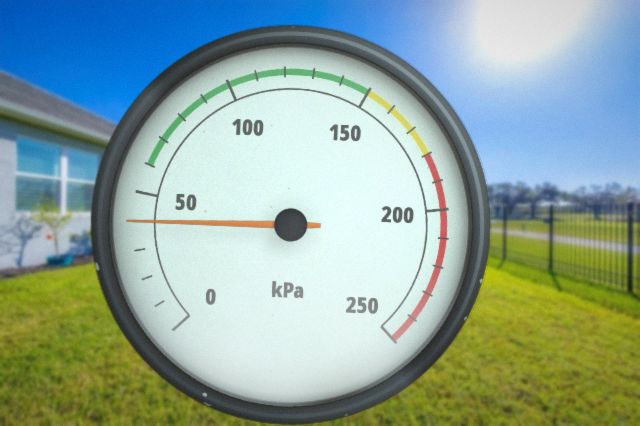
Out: 40 (kPa)
